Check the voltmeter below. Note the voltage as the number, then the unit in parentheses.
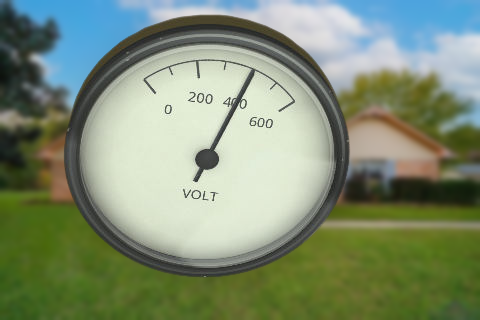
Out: 400 (V)
